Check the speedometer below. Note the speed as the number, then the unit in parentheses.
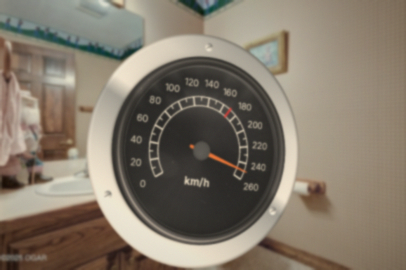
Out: 250 (km/h)
